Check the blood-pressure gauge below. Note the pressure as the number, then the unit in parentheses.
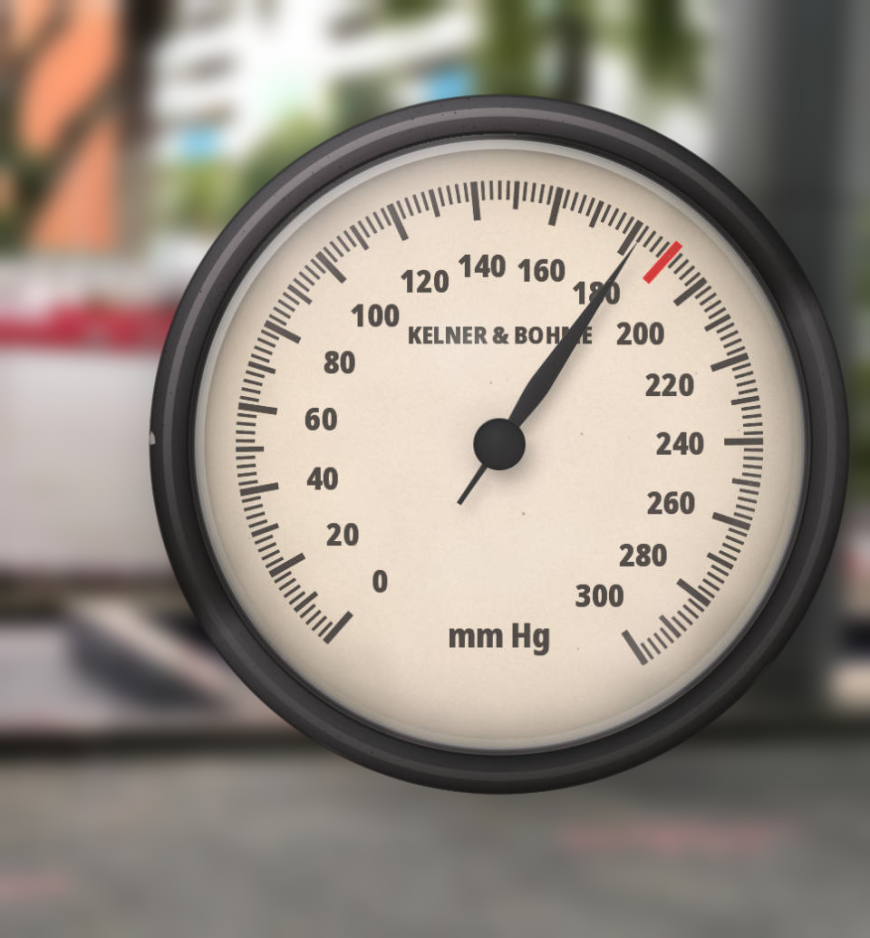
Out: 182 (mmHg)
